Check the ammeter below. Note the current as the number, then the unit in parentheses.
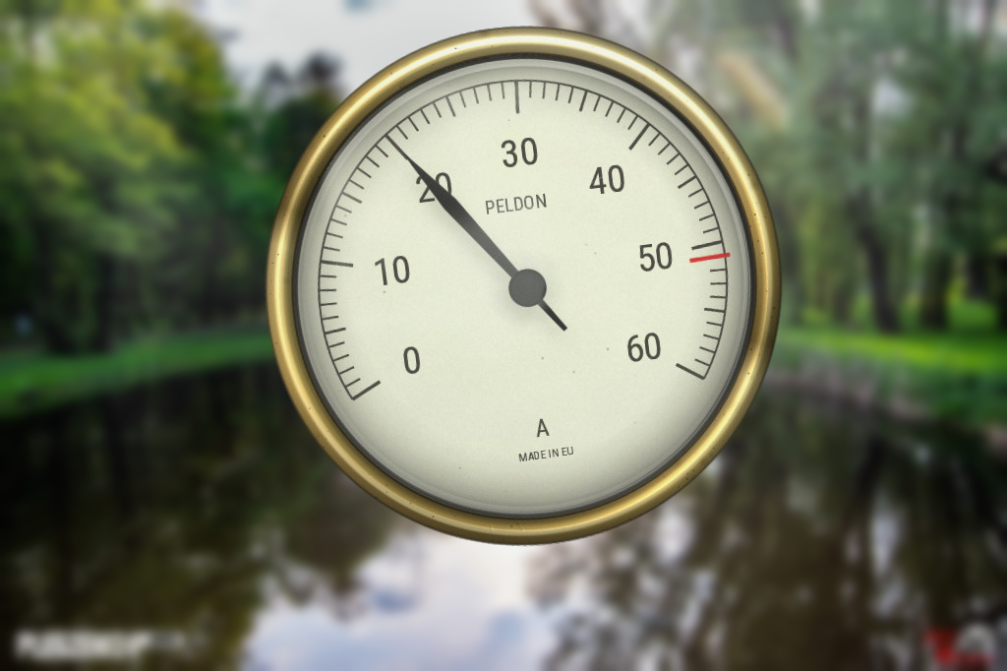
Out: 20 (A)
